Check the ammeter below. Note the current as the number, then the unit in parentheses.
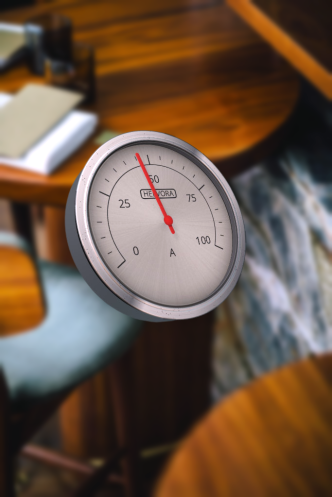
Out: 45 (A)
